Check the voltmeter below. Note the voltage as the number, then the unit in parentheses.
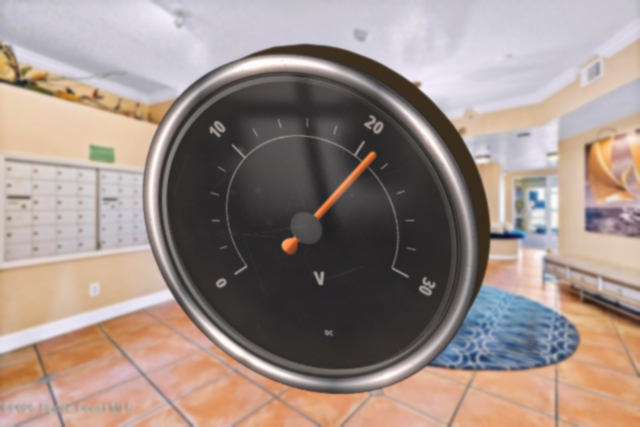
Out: 21 (V)
